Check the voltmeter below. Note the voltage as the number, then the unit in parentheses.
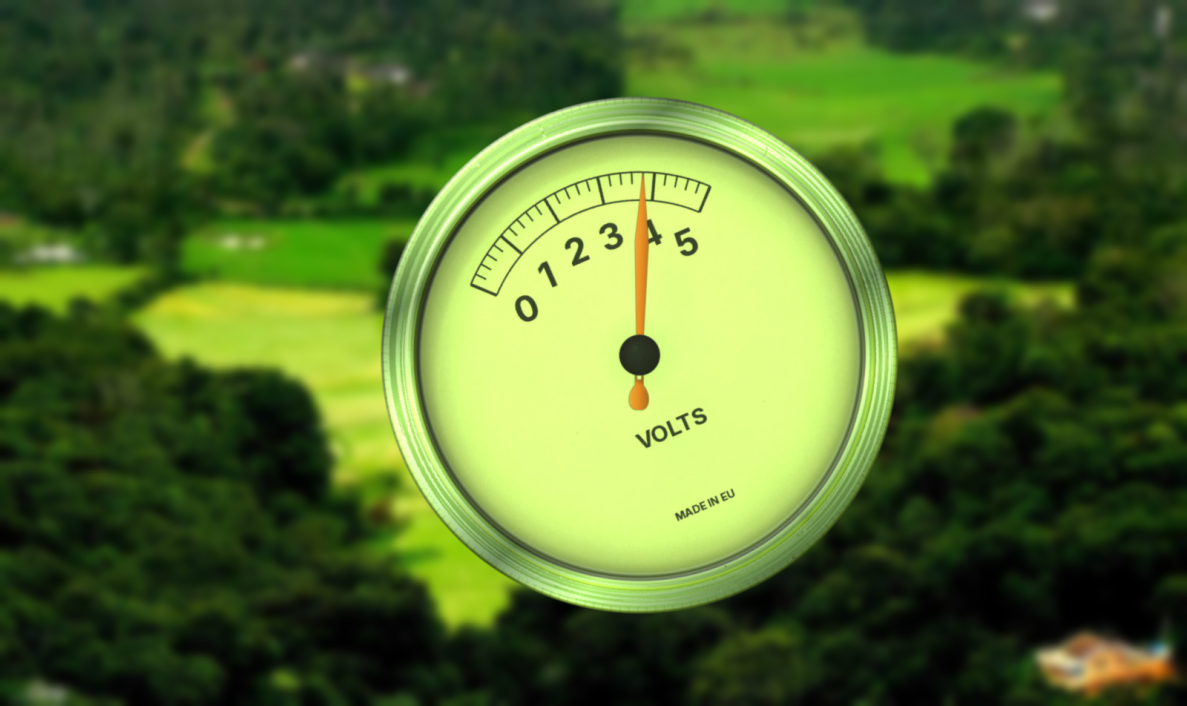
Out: 3.8 (V)
